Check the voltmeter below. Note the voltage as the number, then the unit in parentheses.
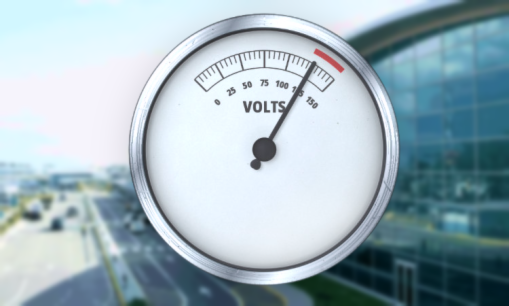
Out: 125 (V)
